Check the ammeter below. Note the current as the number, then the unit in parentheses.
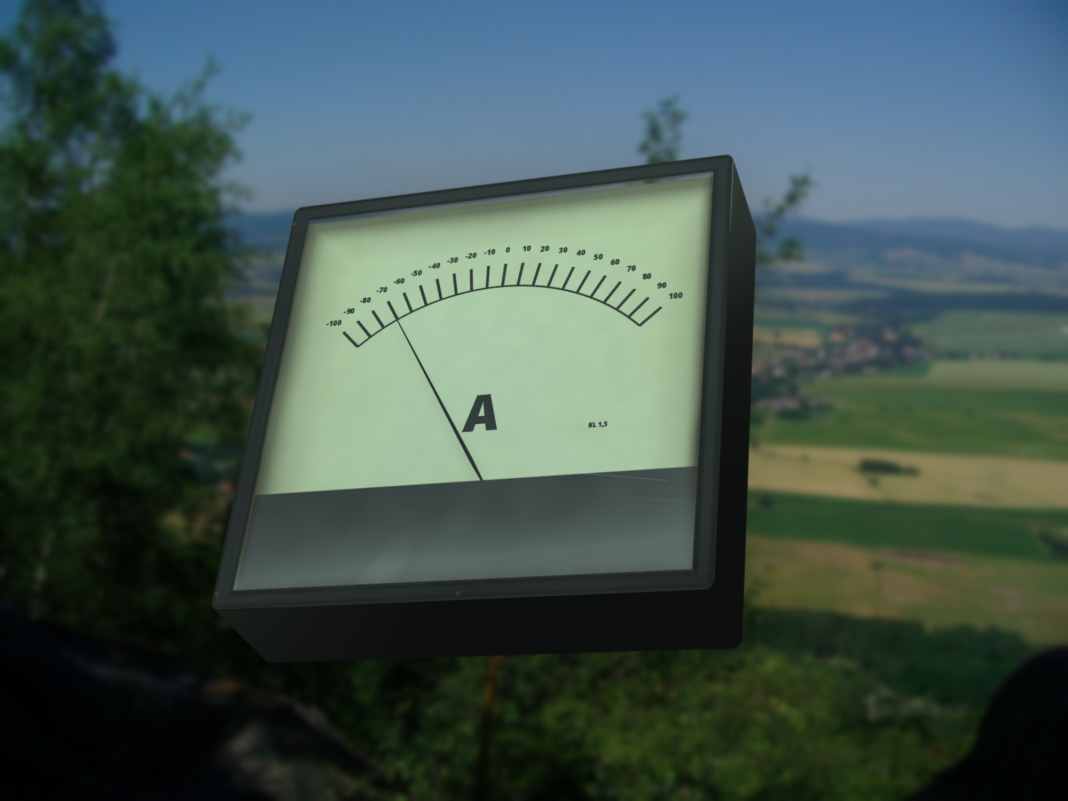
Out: -70 (A)
